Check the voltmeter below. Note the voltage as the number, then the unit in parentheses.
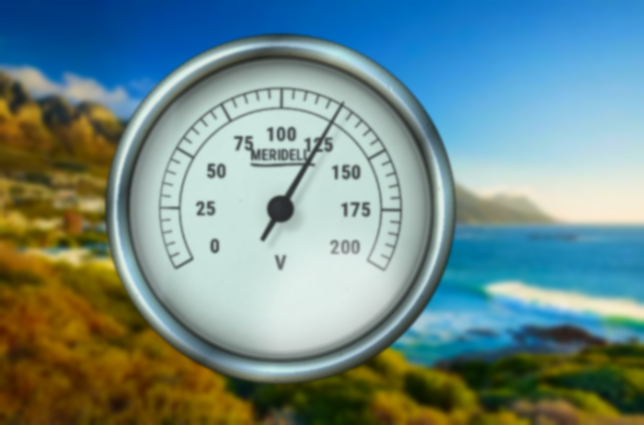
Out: 125 (V)
